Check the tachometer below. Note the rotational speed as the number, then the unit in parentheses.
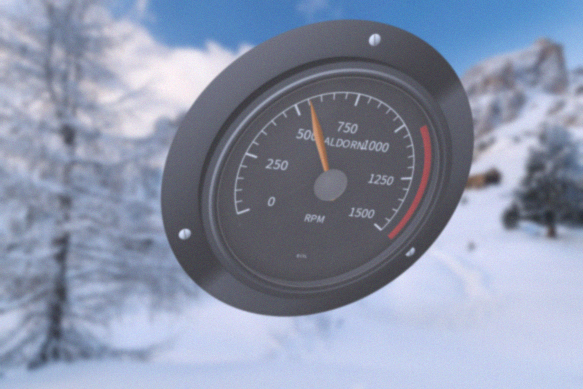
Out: 550 (rpm)
